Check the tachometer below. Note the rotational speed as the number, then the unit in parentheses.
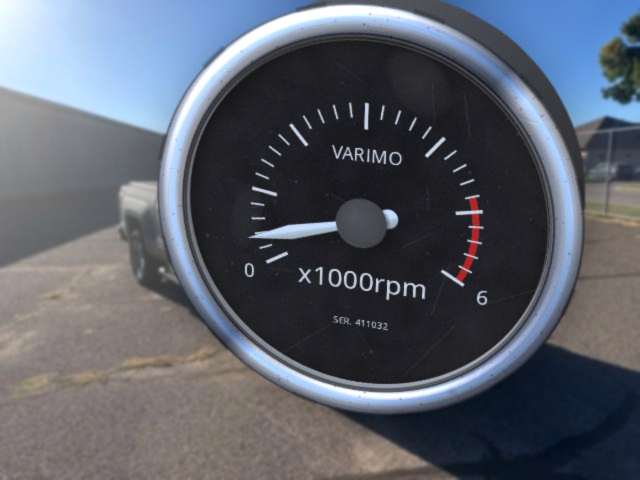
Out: 400 (rpm)
